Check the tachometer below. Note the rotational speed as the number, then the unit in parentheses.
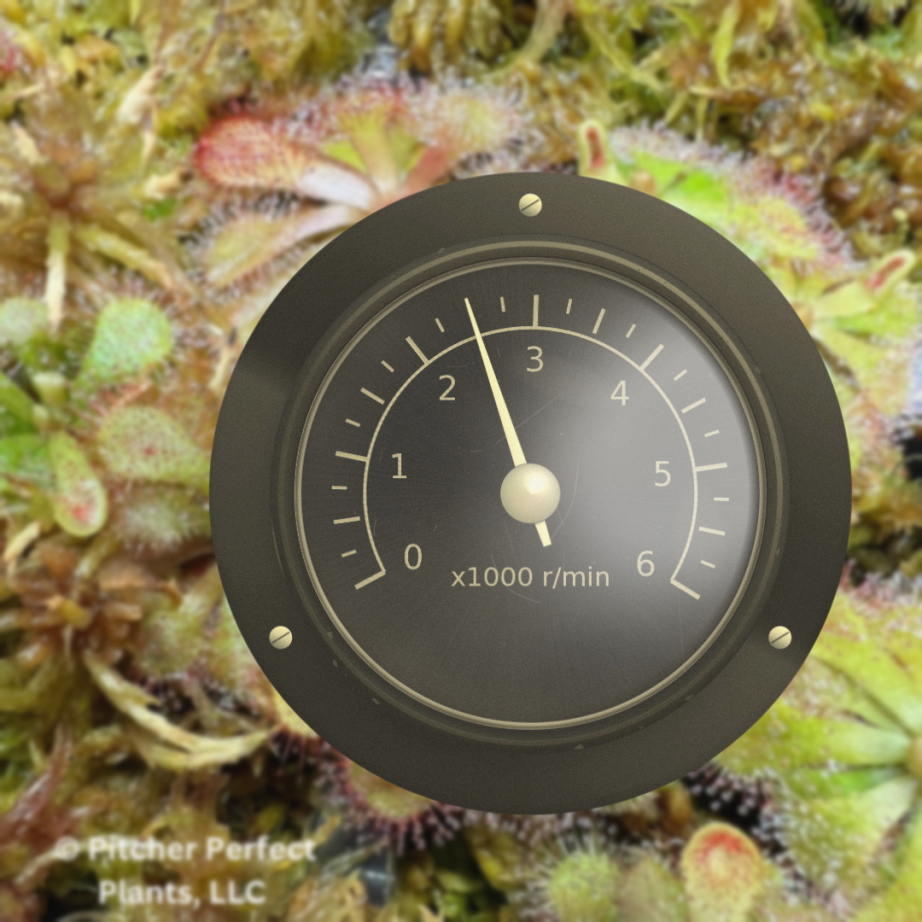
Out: 2500 (rpm)
